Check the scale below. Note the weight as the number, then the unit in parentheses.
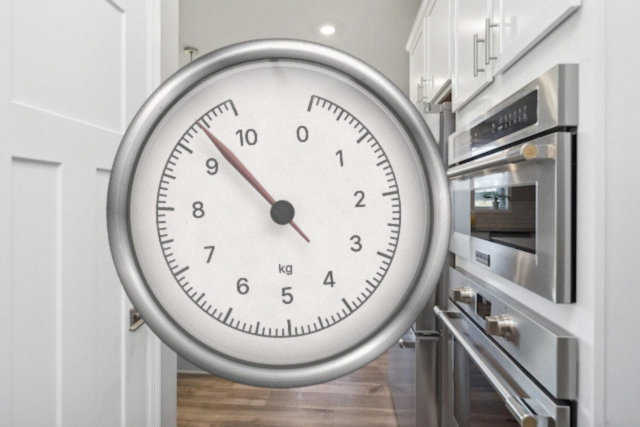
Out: 9.4 (kg)
